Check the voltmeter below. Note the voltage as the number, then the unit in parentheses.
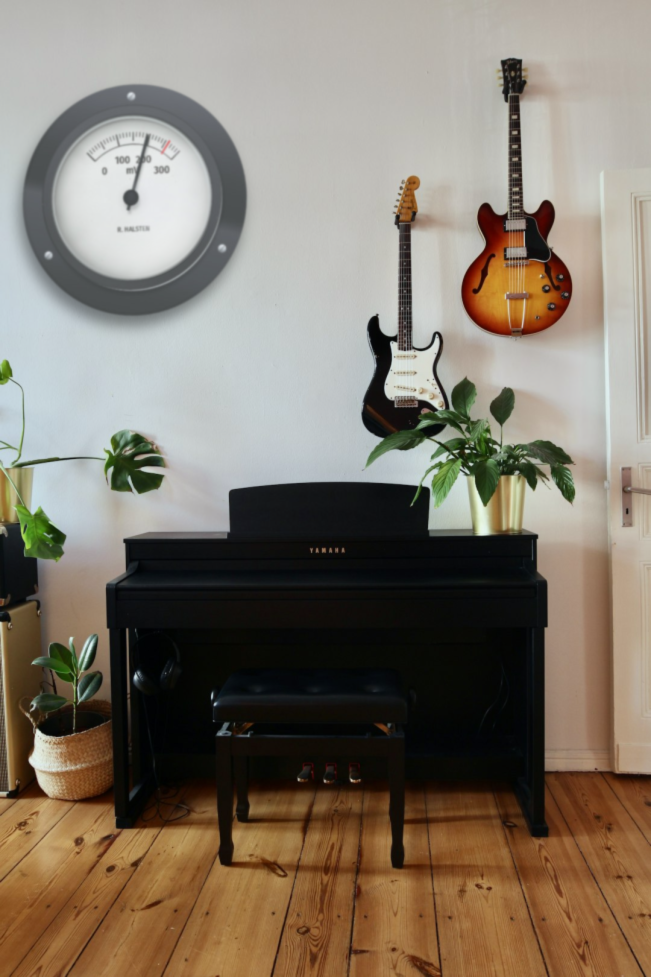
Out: 200 (mV)
